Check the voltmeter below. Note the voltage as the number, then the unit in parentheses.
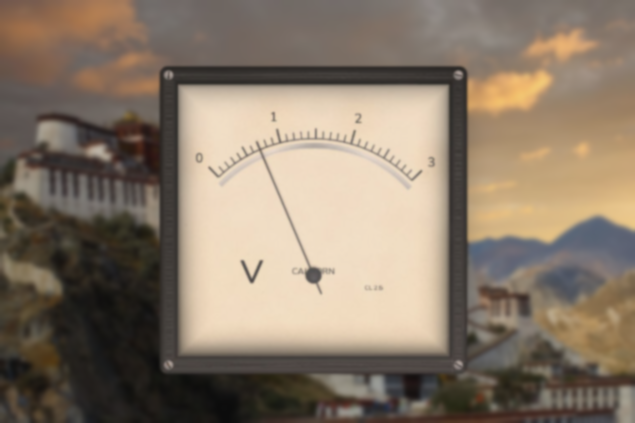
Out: 0.7 (V)
